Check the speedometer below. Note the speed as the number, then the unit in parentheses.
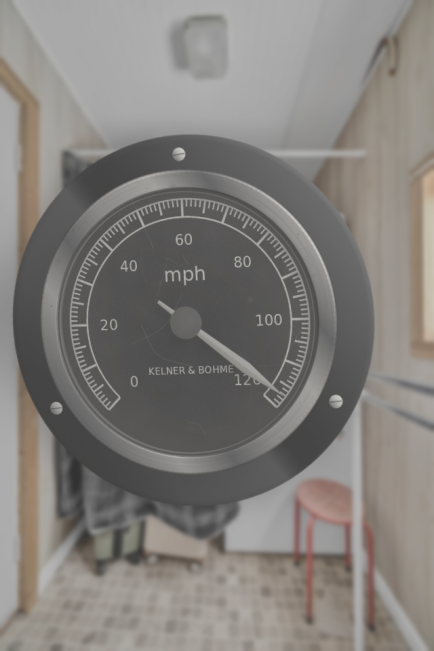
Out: 117 (mph)
